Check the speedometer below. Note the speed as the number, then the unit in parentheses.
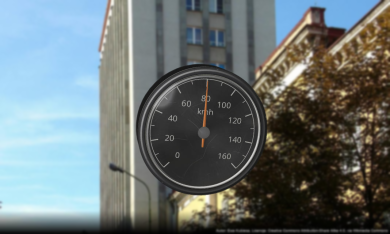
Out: 80 (km/h)
